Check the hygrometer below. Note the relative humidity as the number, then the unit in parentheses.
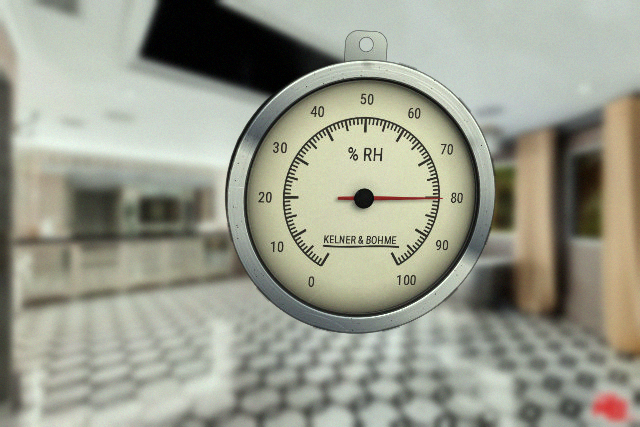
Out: 80 (%)
